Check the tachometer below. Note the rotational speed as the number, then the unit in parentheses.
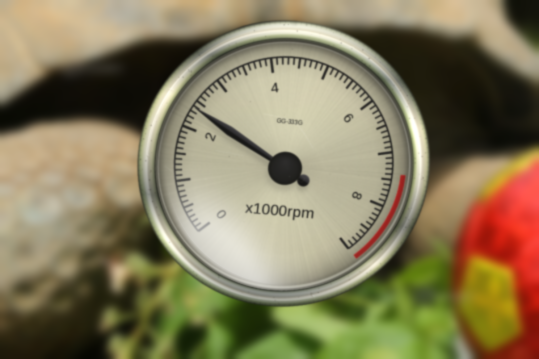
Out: 2400 (rpm)
